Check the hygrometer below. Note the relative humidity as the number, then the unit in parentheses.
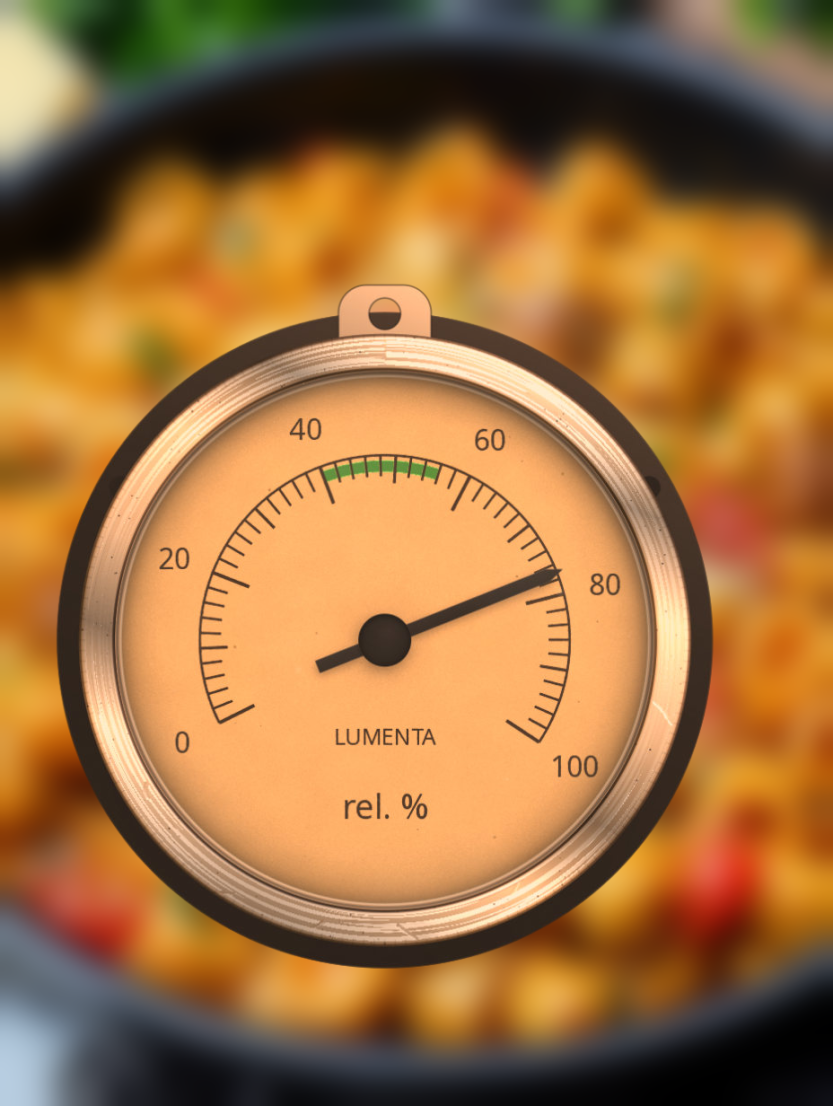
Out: 77 (%)
